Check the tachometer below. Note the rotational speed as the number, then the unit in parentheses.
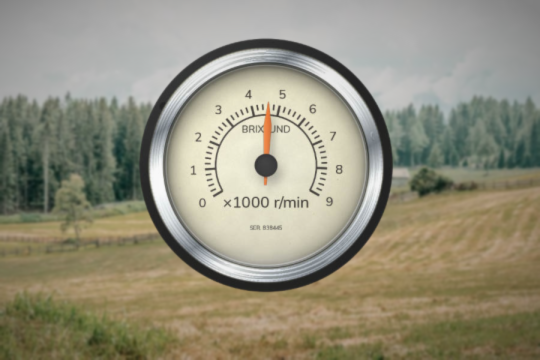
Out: 4600 (rpm)
